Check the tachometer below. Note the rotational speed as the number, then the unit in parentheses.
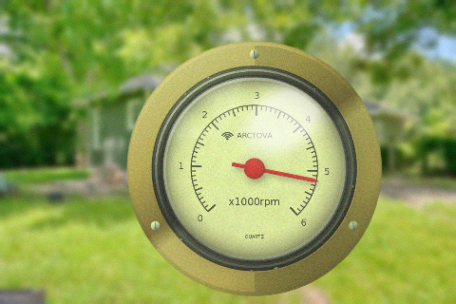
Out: 5200 (rpm)
